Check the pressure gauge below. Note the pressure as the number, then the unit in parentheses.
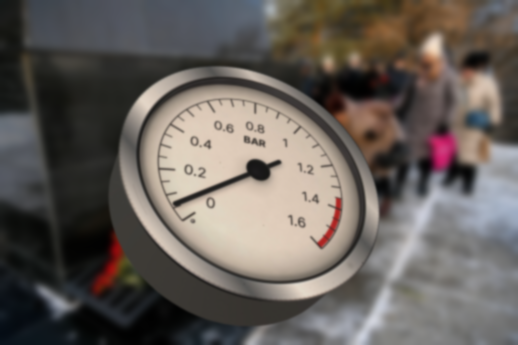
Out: 0.05 (bar)
